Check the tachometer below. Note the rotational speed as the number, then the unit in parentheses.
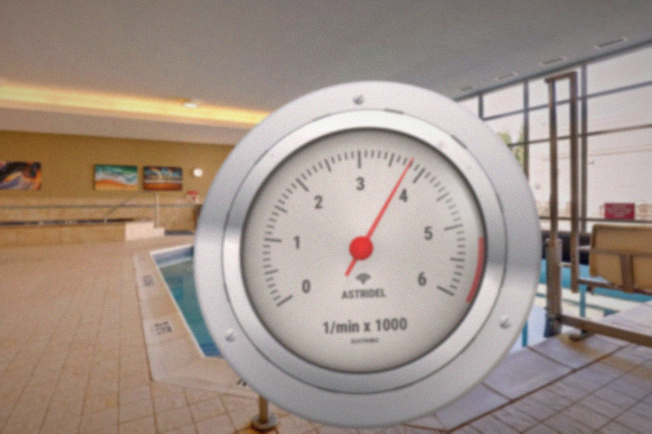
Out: 3800 (rpm)
